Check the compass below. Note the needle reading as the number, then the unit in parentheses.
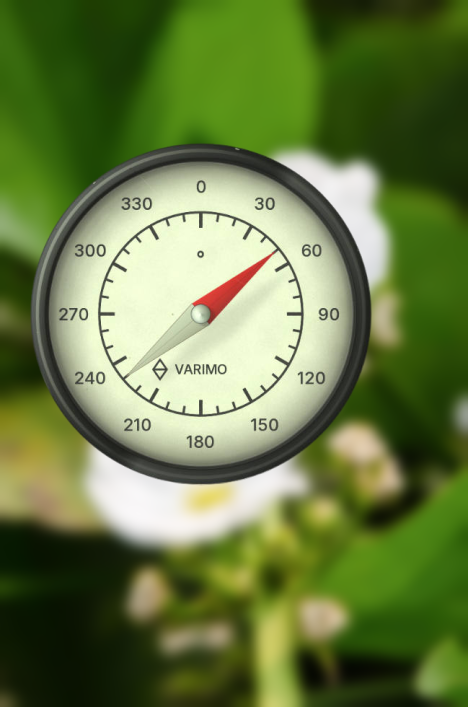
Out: 50 (°)
